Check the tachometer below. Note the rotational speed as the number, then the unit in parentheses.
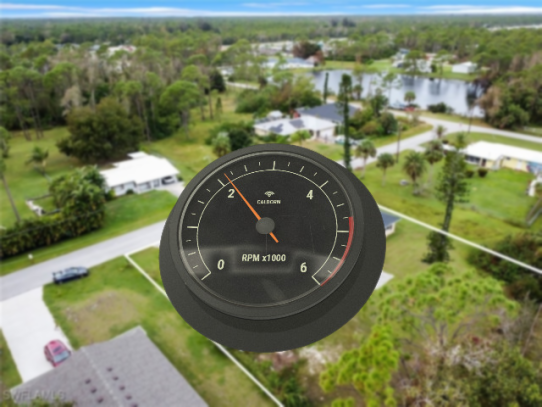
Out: 2125 (rpm)
